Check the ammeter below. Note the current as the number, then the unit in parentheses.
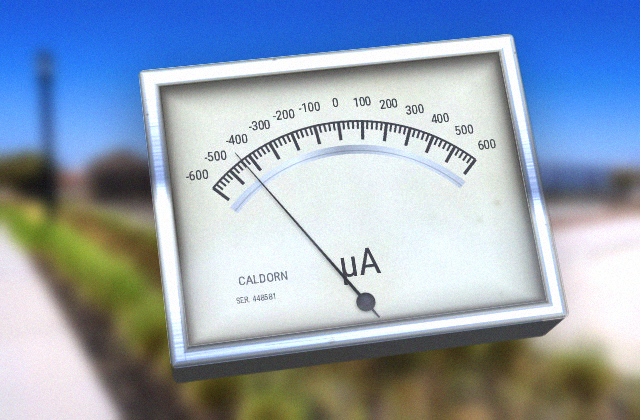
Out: -440 (µA)
